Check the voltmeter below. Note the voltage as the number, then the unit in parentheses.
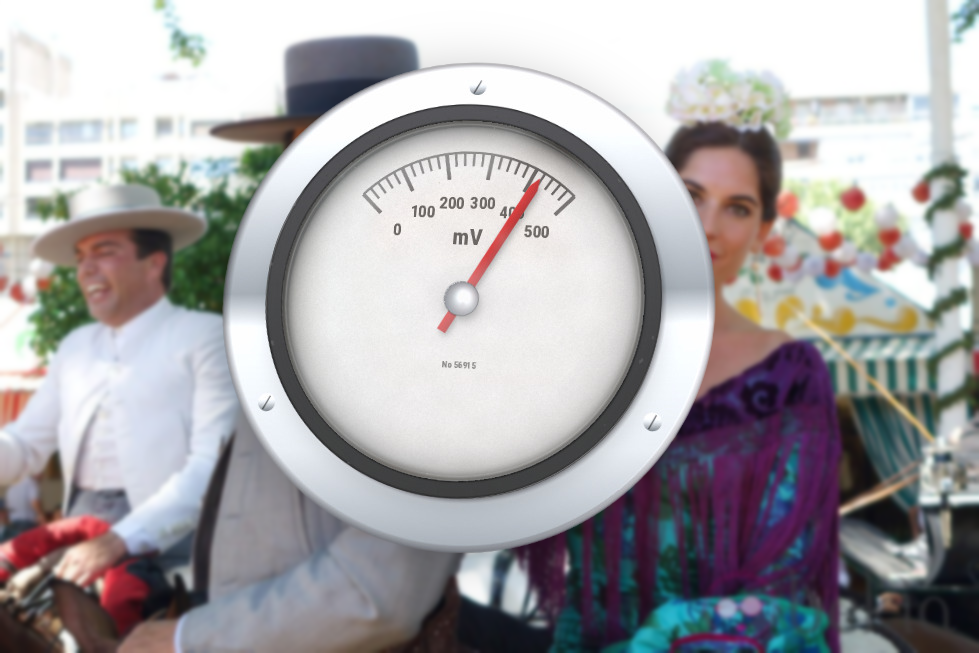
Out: 420 (mV)
